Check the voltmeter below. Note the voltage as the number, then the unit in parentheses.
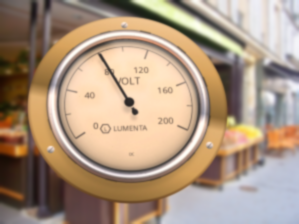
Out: 80 (V)
